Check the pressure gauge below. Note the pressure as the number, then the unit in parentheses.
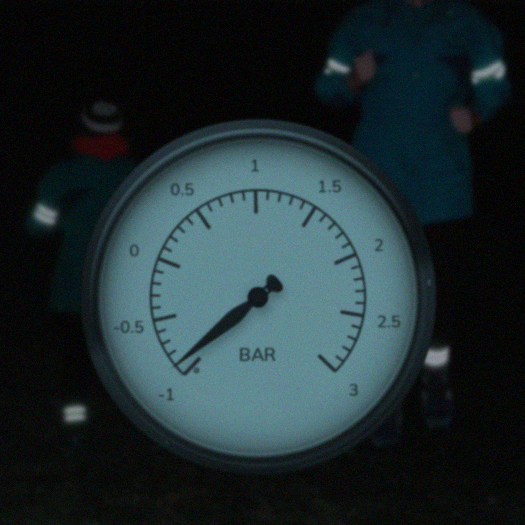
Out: -0.9 (bar)
